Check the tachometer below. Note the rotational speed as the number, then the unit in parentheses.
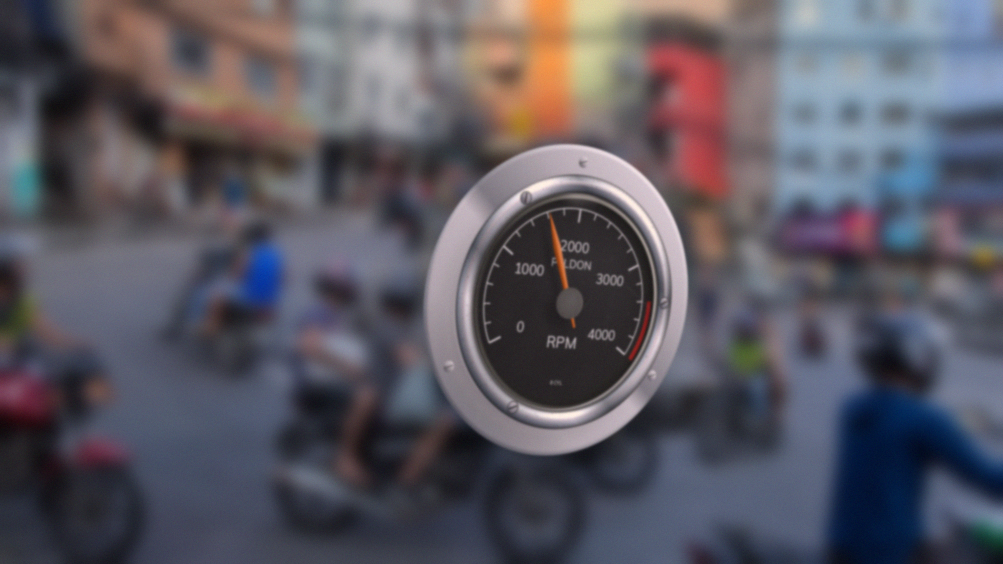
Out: 1600 (rpm)
